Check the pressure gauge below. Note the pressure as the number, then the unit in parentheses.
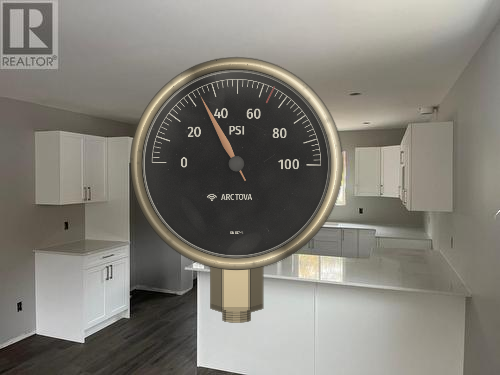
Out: 34 (psi)
